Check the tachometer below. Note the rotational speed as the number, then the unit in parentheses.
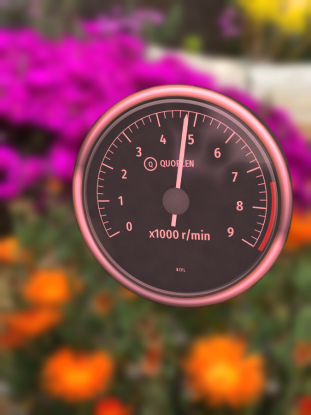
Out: 4800 (rpm)
